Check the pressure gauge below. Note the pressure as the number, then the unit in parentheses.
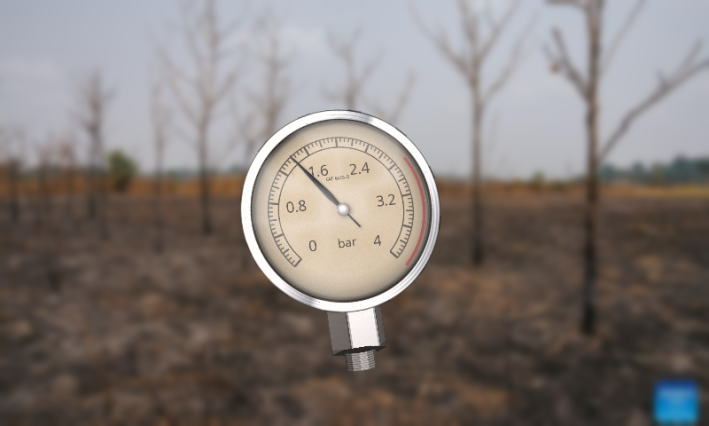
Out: 1.4 (bar)
